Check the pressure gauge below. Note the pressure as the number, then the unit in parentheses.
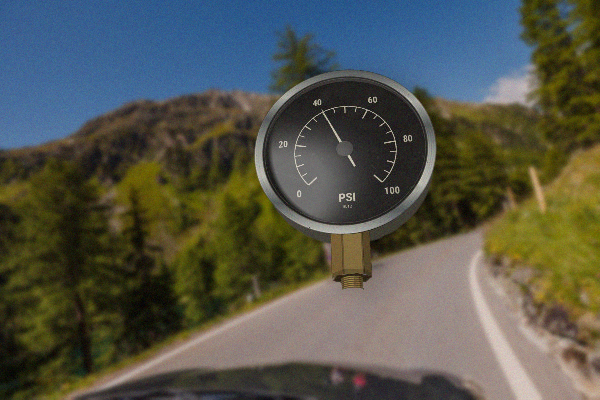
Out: 40 (psi)
